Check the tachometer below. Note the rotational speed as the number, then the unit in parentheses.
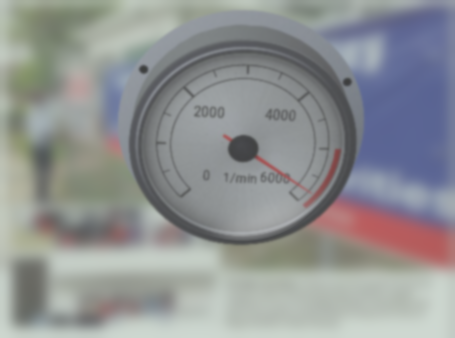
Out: 5750 (rpm)
